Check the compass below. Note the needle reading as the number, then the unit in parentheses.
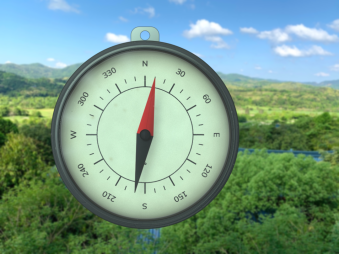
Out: 10 (°)
